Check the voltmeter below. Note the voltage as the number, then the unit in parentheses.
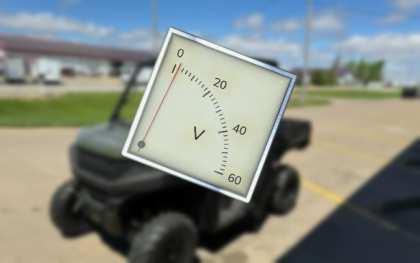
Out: 2 (V)
